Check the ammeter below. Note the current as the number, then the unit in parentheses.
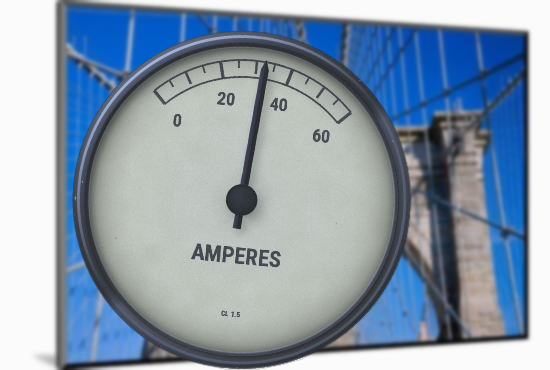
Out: 32.5 (A)
